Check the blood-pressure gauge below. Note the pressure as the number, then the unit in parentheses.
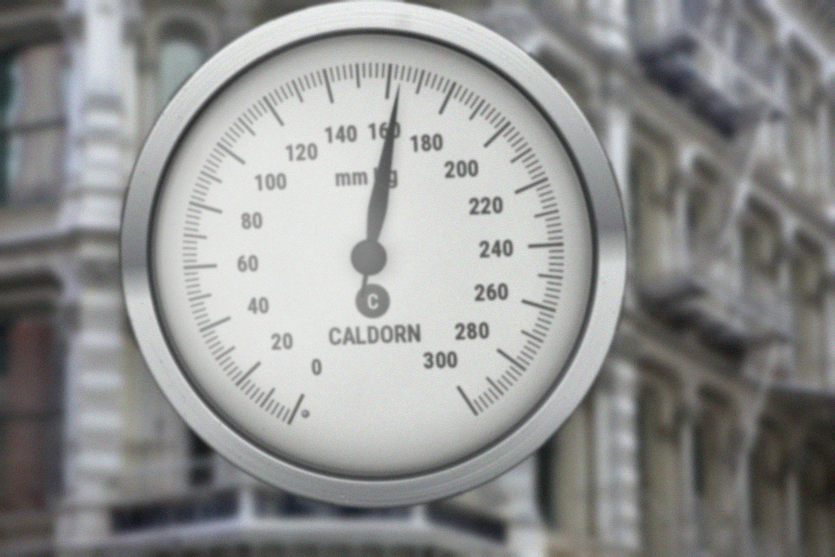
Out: 164 (mmHg)
